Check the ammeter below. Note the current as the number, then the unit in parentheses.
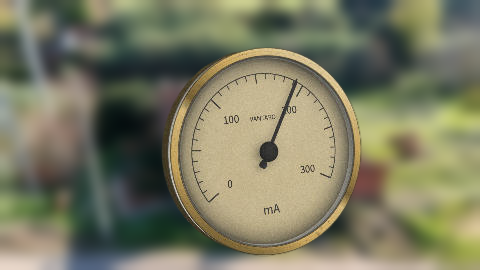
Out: 190 (mA)
